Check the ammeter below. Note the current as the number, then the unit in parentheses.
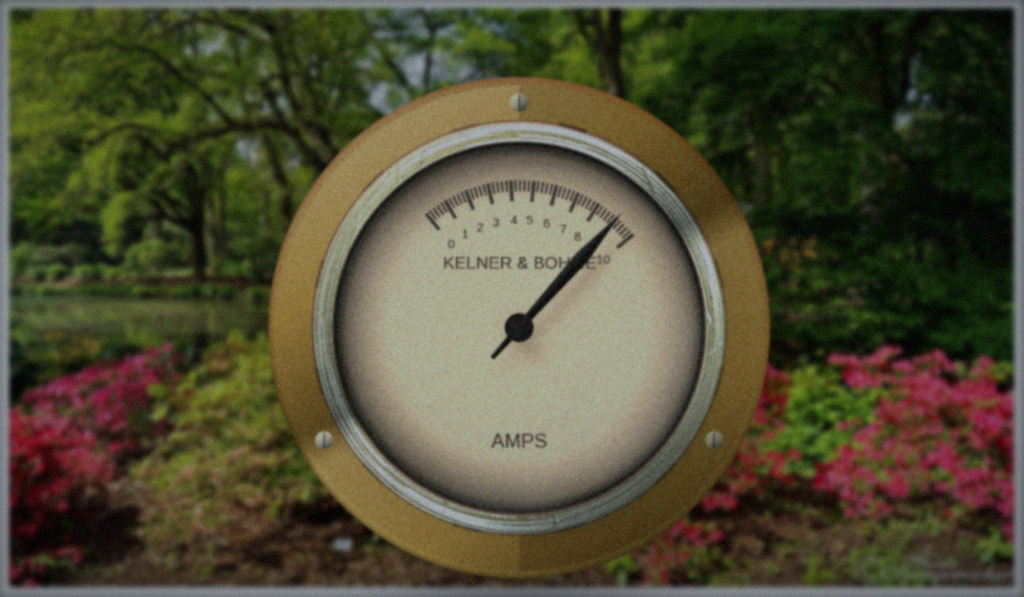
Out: 9 (A)
